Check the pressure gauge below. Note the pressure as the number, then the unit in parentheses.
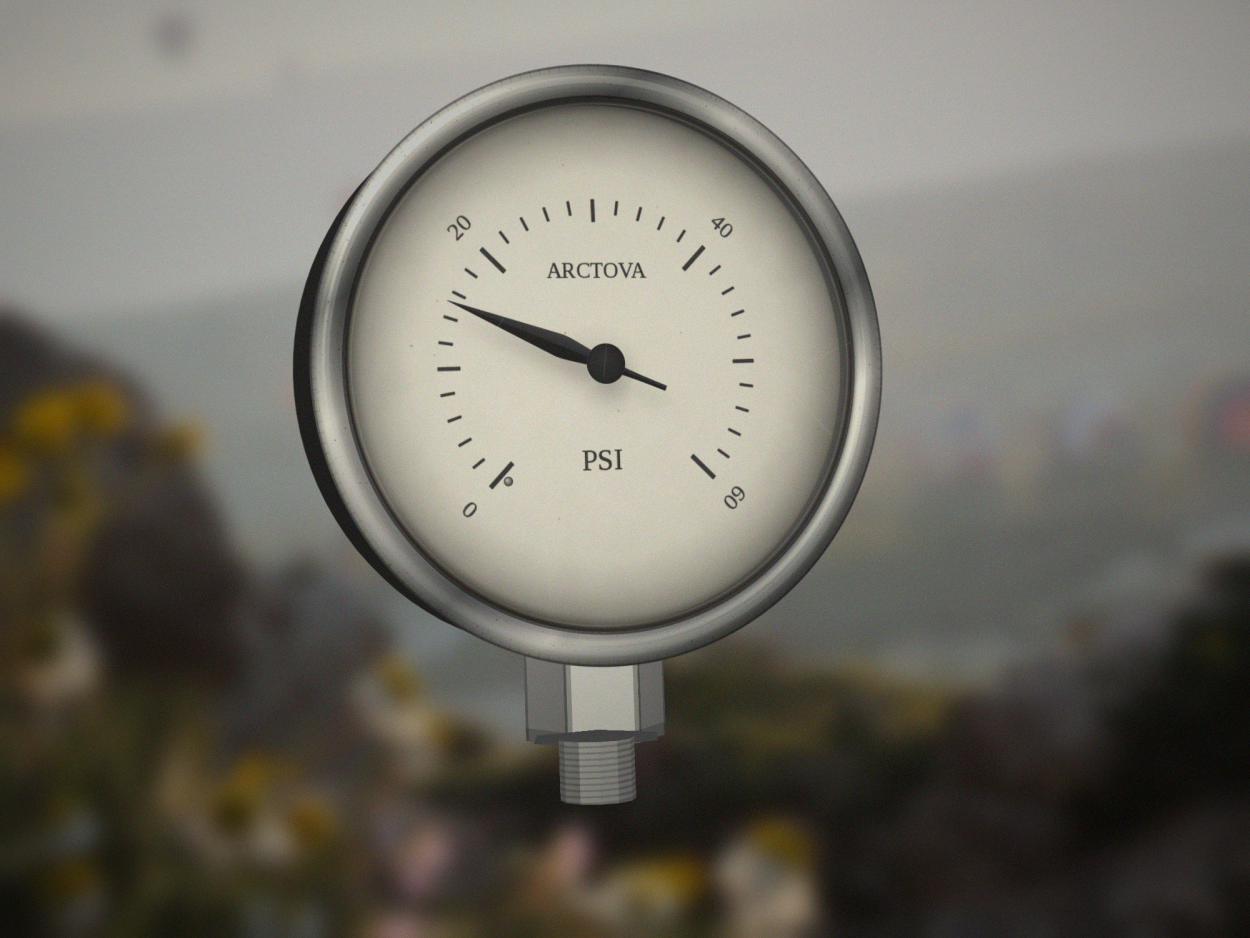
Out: 15 (psi)
